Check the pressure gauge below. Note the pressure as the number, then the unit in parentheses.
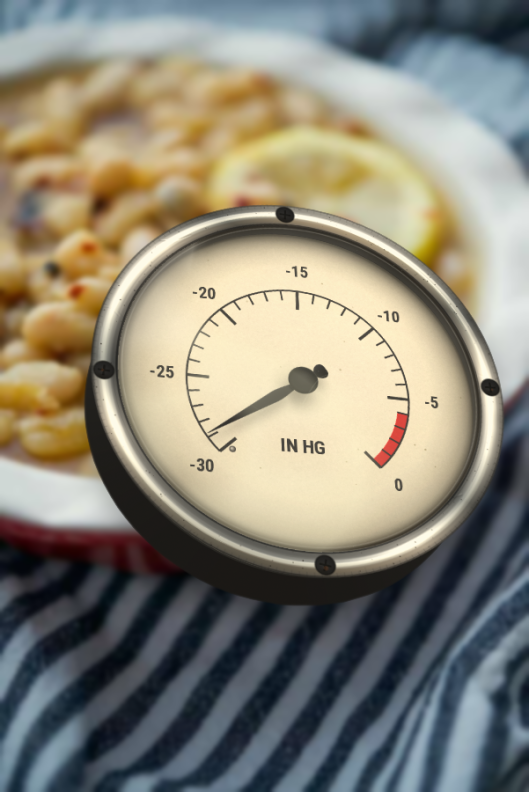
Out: -29 (inHg)
